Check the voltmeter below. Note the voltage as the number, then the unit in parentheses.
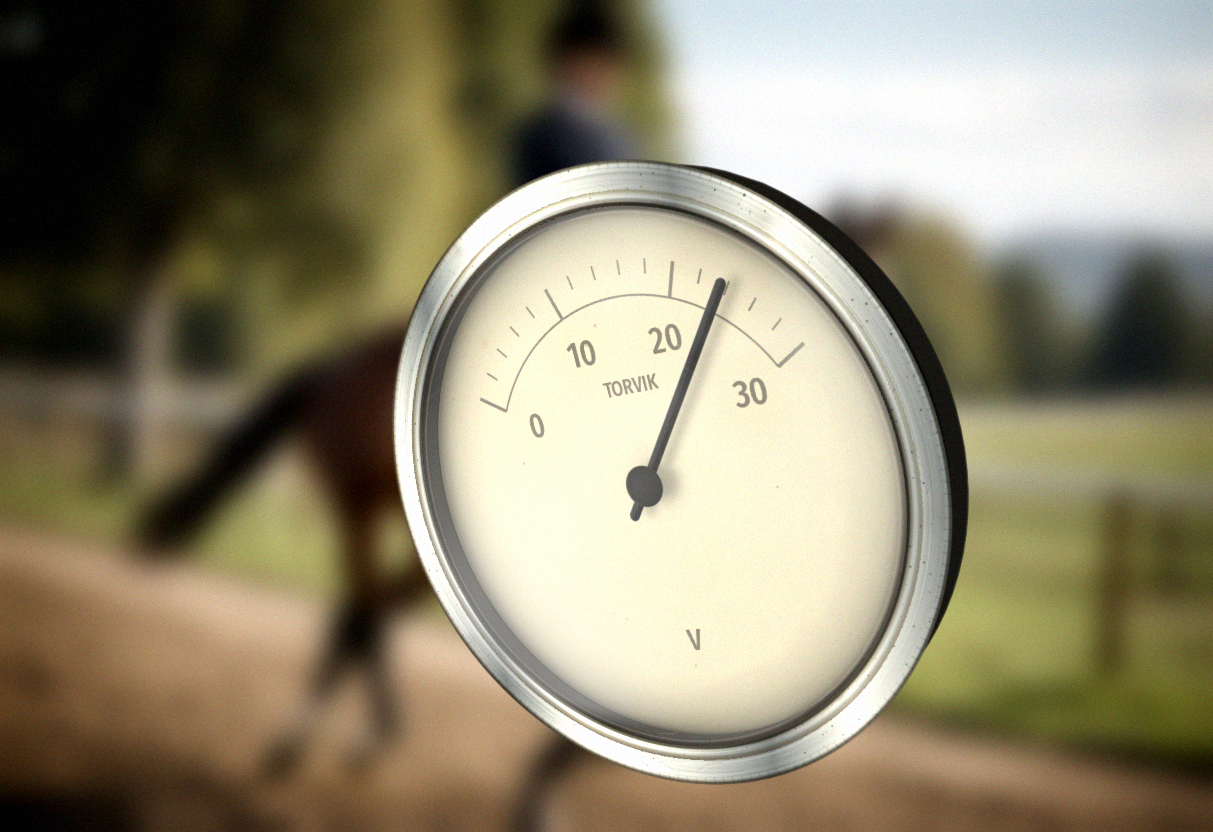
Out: 24 (V)
